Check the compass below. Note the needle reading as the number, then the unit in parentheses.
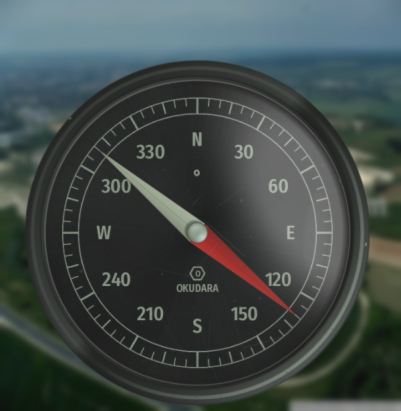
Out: 130 (°)
